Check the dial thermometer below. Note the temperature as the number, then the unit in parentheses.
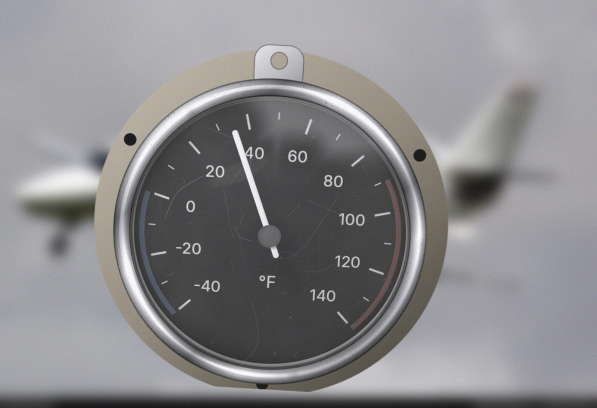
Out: 35 (°F)
